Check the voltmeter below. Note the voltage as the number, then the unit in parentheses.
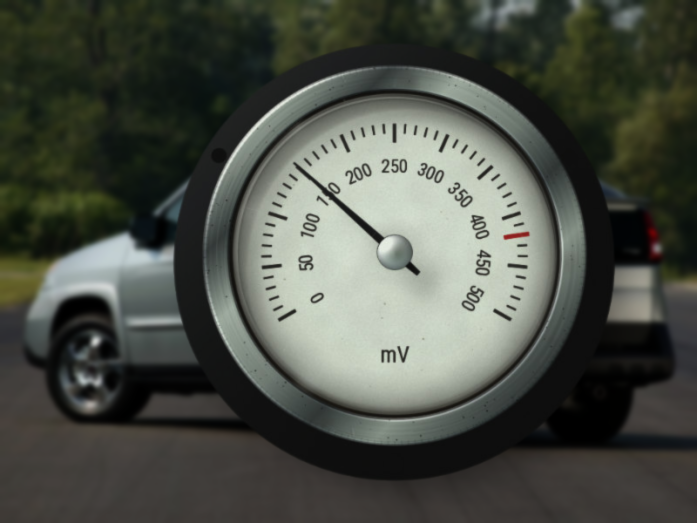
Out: 150 (mV)
